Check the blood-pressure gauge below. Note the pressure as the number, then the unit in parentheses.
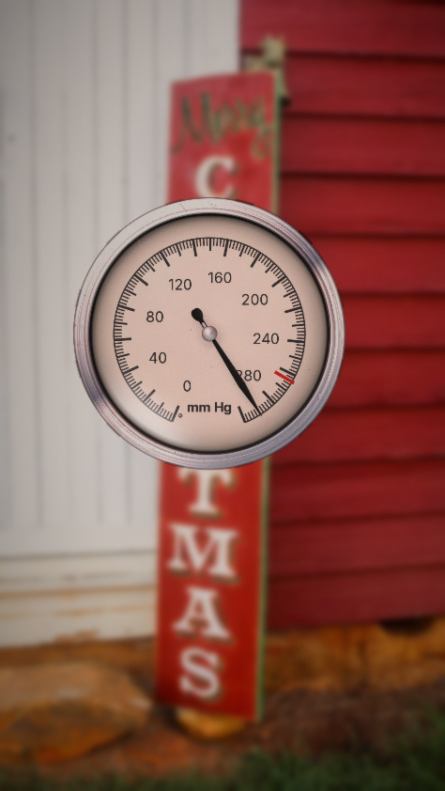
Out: 290 (mmHg)
